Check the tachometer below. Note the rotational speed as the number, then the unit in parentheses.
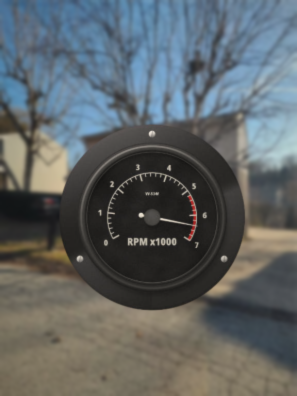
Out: 6400 (rpm)
